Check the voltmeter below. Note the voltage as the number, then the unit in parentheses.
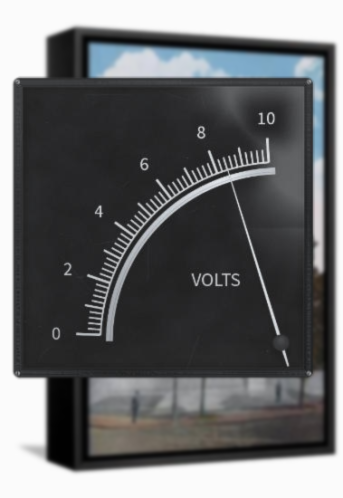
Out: 8.4 (V)
